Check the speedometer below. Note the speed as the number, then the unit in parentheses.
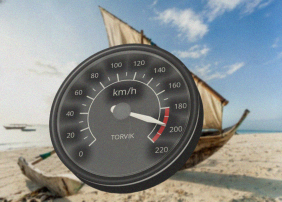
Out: 200 (km/h)
